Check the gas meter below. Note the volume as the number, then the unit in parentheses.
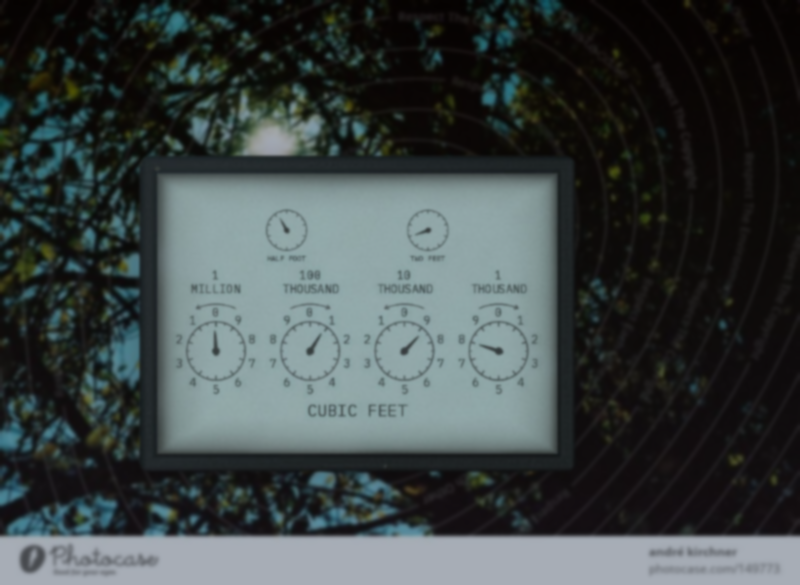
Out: 8800 (ft³)
